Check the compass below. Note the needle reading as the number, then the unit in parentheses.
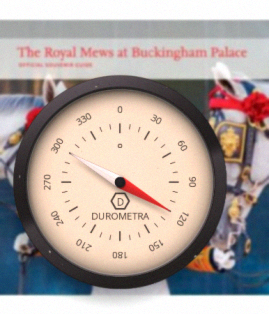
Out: 120 (°)
